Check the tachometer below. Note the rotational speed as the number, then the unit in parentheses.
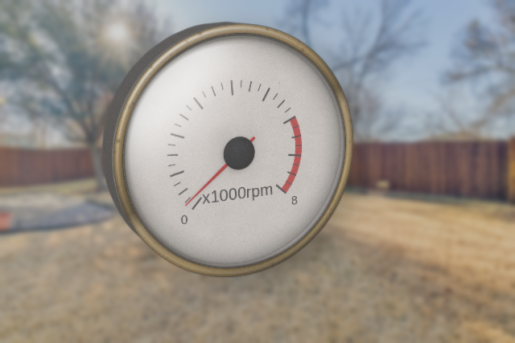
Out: 250 (rpm)
